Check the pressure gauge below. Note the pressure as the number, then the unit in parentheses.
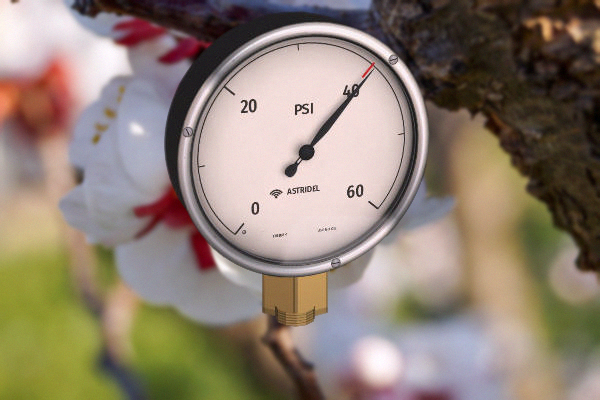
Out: 40 (psi)
